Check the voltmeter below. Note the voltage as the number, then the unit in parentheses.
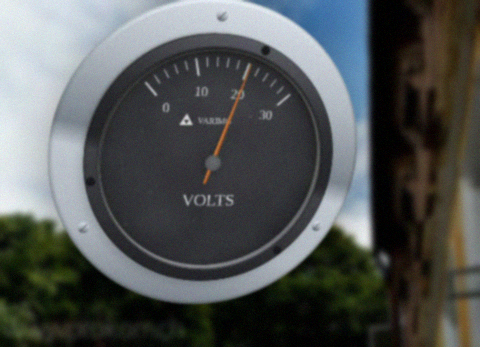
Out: 20 (V)
